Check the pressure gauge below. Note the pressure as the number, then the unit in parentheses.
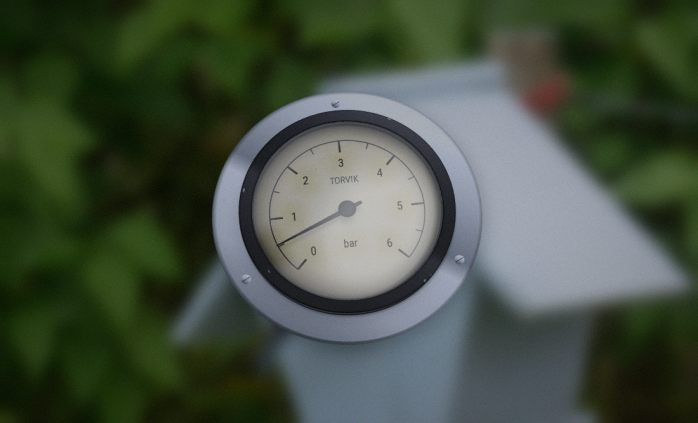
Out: 0.5 (bar)
